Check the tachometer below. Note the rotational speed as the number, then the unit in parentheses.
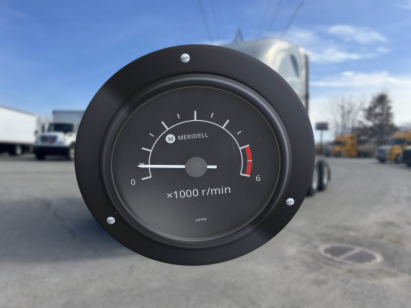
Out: 500 (rpm)
